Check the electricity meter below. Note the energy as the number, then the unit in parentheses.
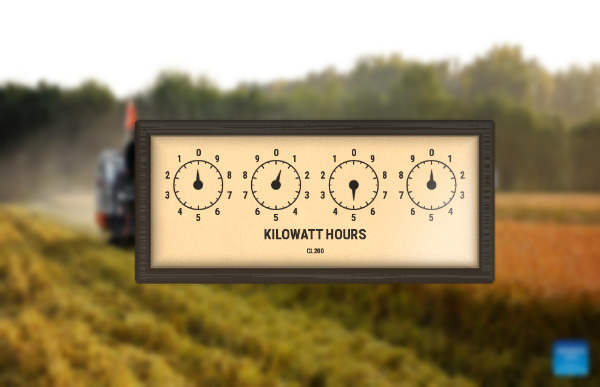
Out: 50 (kWh)
